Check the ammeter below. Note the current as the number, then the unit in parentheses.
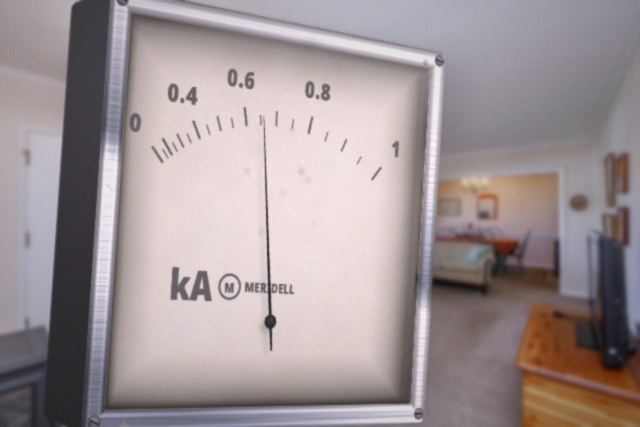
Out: 0.65 (kA)
